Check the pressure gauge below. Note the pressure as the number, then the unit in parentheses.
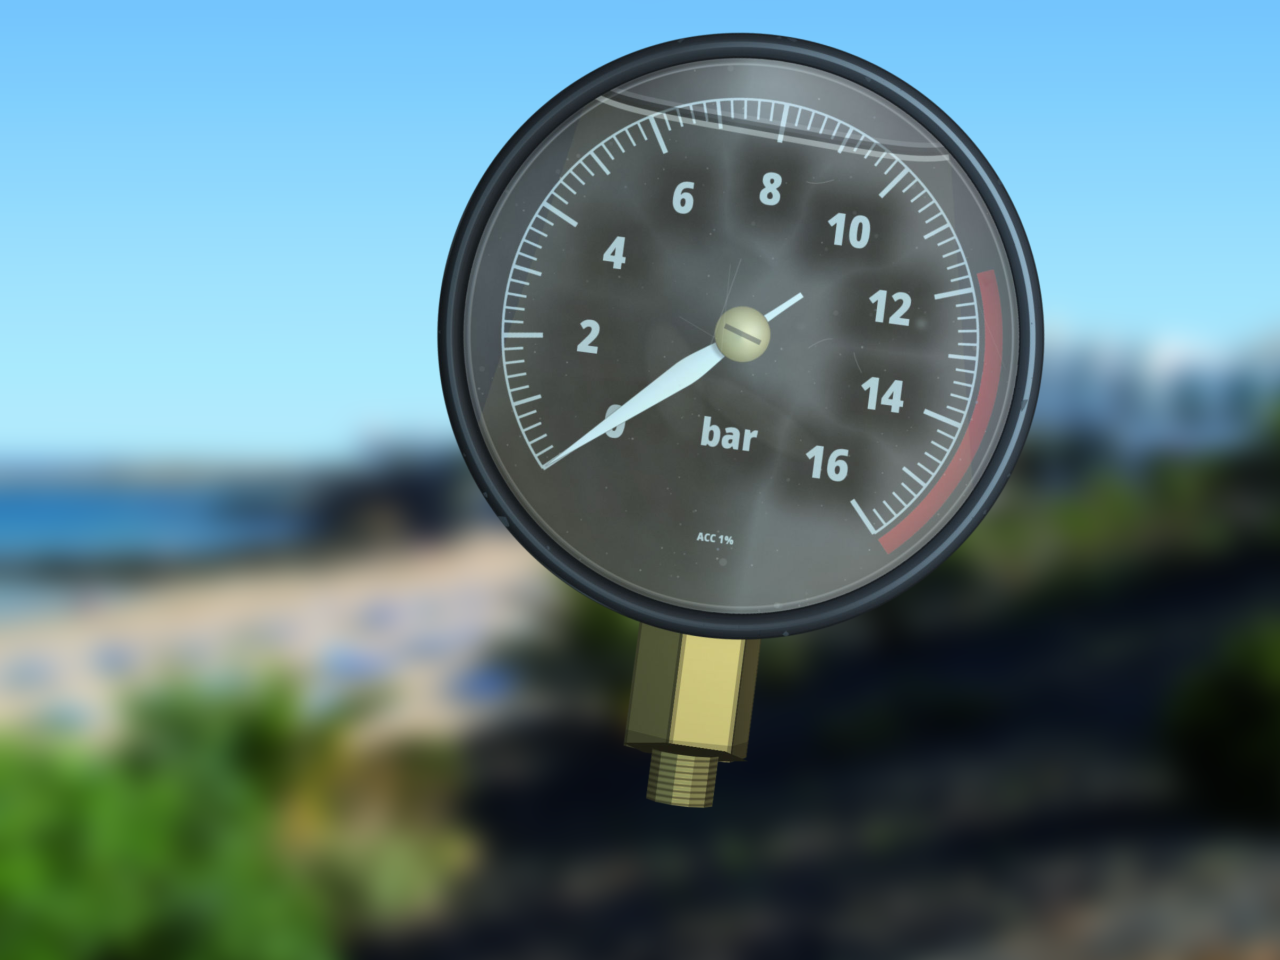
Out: 0 (bar)
